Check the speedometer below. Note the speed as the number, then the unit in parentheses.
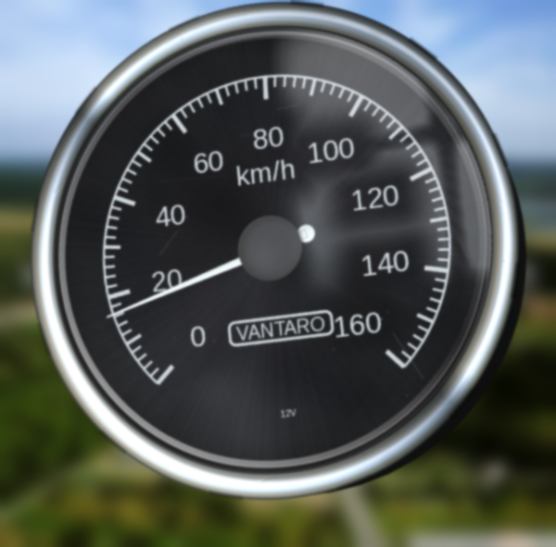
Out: 16 (km/h)
